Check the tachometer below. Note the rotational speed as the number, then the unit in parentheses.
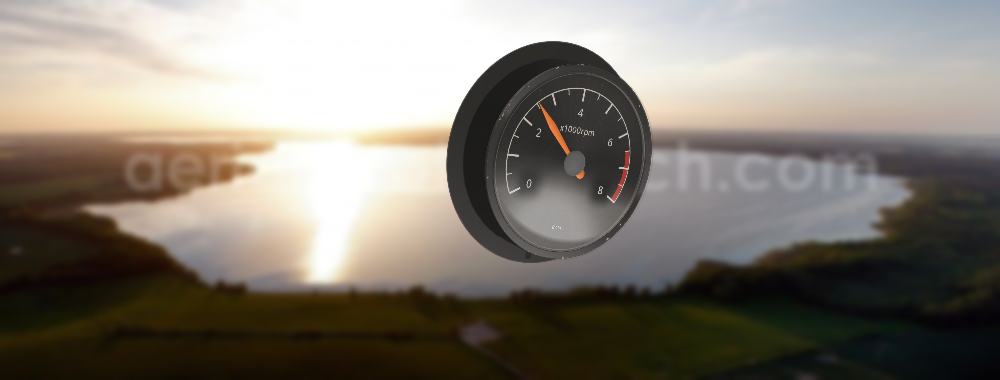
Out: 2500 (rpm)
